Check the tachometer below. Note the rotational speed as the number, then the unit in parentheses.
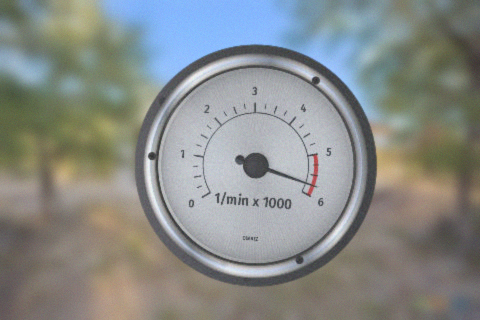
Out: 5750 (rpm)
